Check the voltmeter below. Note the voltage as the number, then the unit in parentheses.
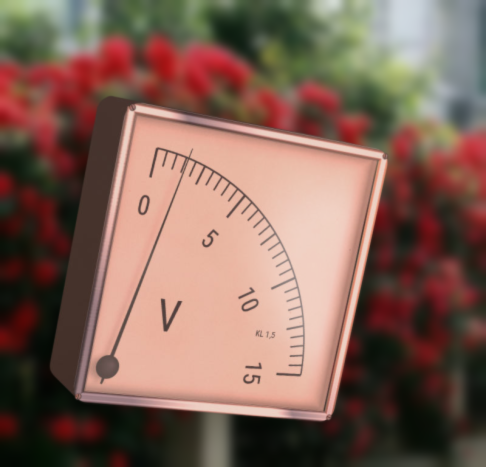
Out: 1.5 (V)
